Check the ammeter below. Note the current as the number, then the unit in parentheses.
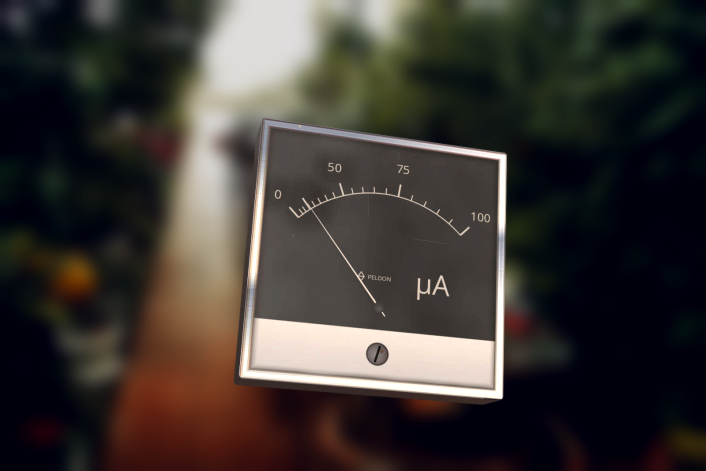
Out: 25 (µA)
